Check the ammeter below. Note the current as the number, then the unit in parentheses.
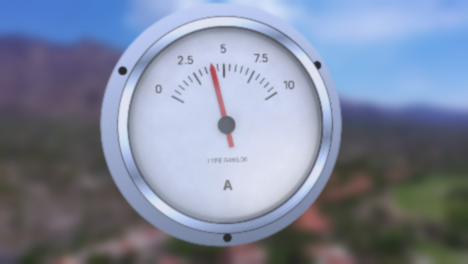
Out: 4 (A)
